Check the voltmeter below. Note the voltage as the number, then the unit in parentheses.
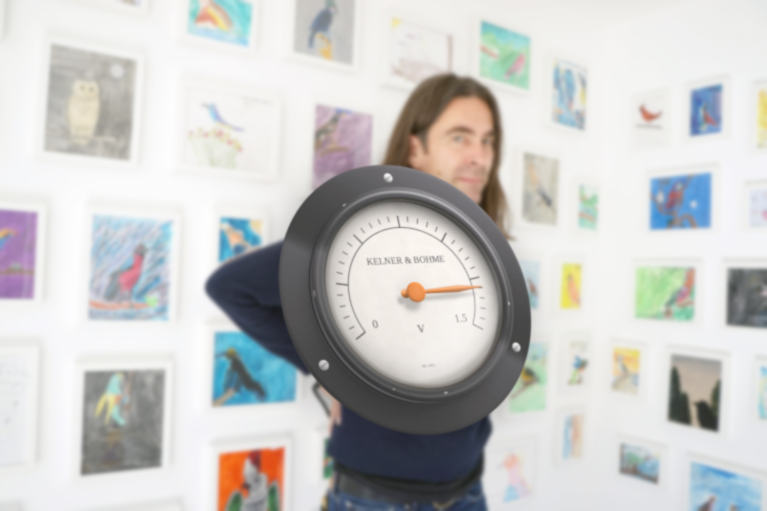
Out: 1.3 (V)
